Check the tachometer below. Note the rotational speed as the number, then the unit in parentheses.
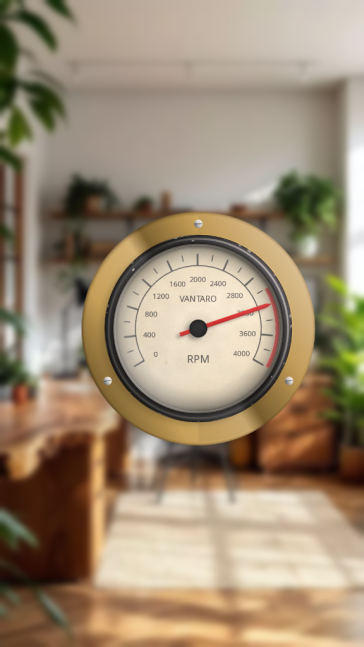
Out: 3200 (rpm)
